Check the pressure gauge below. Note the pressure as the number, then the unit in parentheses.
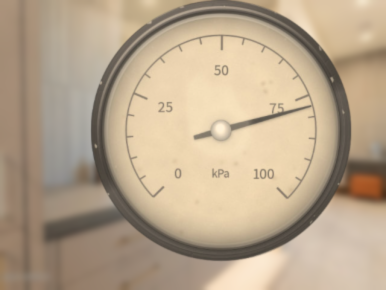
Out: 77.5 (kPa)
